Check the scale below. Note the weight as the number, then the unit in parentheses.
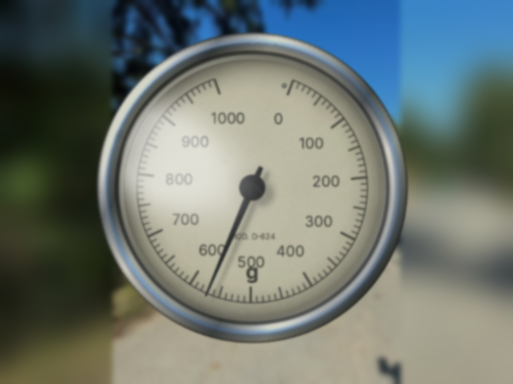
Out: 570 (g)
